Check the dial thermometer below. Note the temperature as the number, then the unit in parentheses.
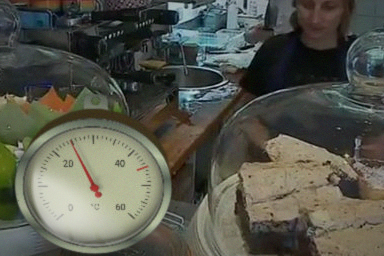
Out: 25 (°C)
